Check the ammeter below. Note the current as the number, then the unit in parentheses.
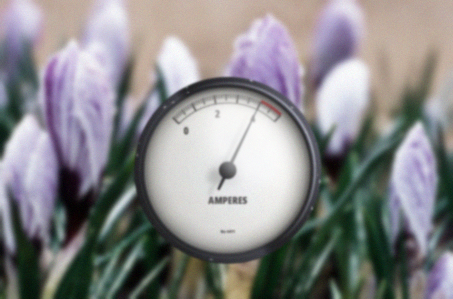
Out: 4 (A)
